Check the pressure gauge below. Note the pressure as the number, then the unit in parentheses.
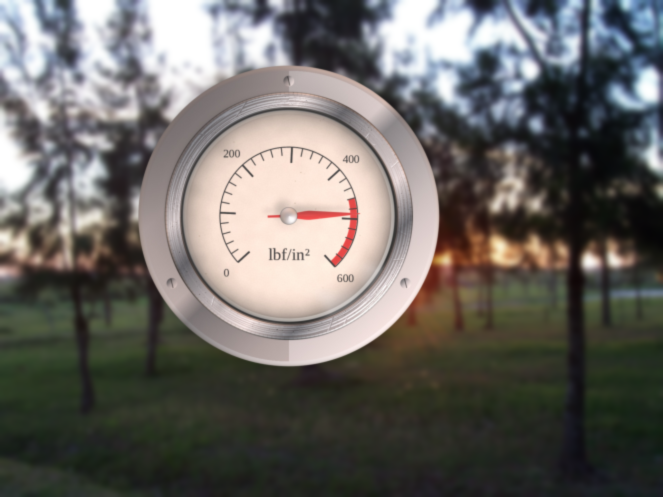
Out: 490 (psi)
